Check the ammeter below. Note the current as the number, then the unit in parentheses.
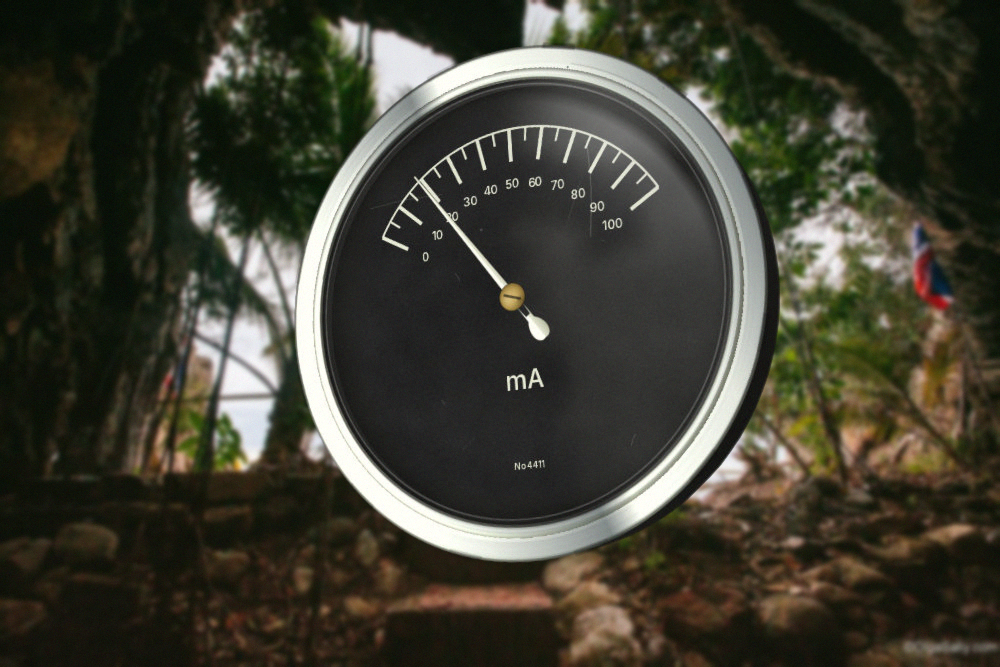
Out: 20 (mA)
